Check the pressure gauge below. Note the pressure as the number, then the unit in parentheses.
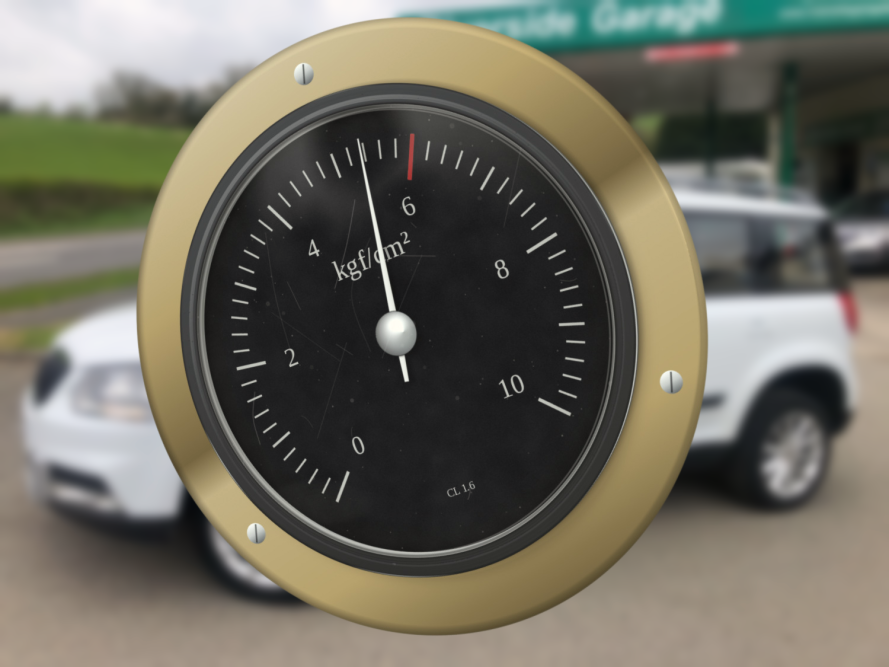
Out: 5.4 (kg/cm²)
